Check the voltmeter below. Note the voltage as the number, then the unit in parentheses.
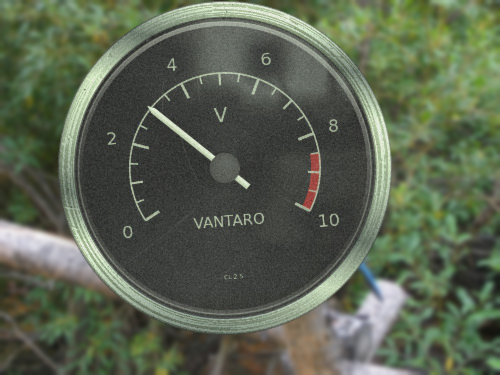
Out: 3 (V)
